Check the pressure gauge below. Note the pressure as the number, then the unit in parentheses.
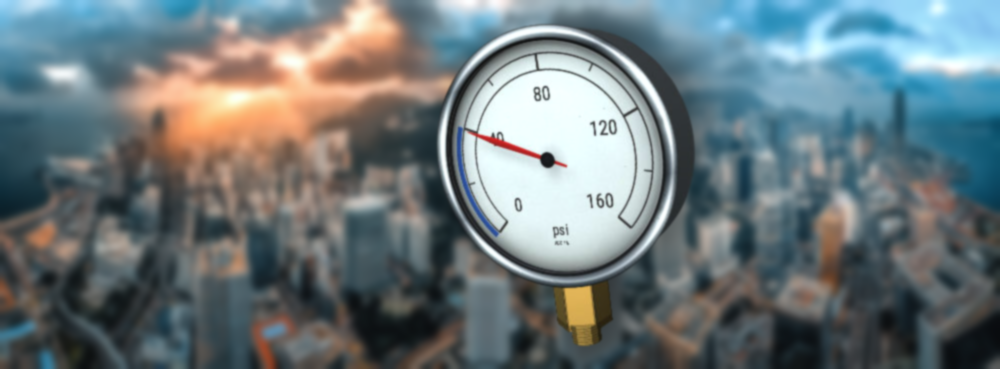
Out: 40 (psi)
